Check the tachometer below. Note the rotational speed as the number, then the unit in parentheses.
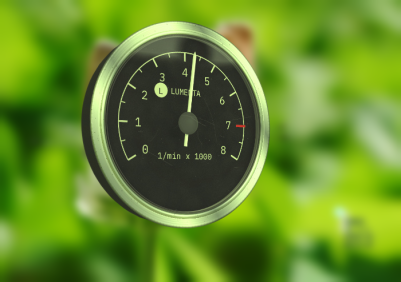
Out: 4250 (rpm)
